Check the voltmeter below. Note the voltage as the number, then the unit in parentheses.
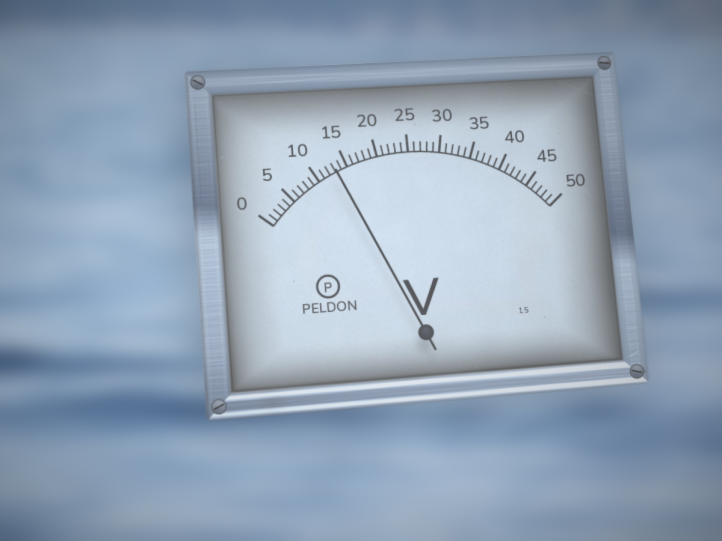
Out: 13 (V)
